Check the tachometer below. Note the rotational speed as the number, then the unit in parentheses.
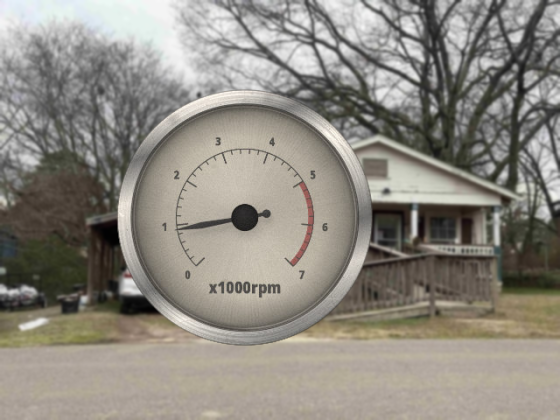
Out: 900 (rpm)
